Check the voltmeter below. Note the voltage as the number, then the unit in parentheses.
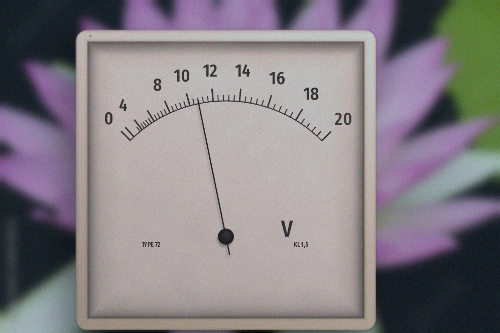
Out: 10.8 (V)
